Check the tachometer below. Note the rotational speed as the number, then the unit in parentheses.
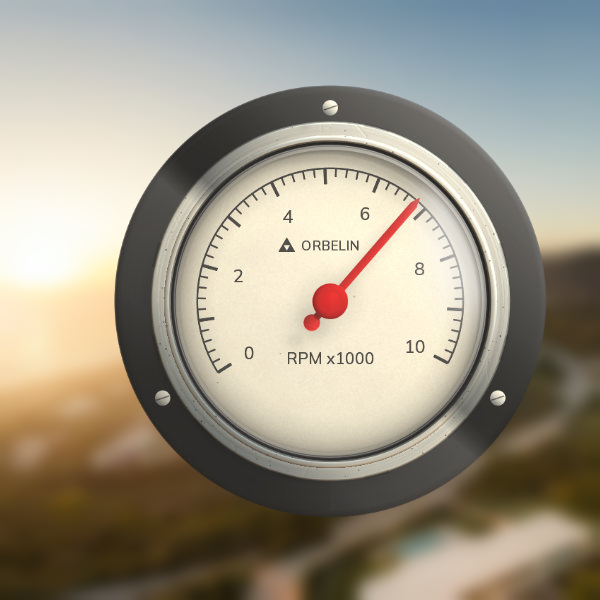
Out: 6800 (rpm)
